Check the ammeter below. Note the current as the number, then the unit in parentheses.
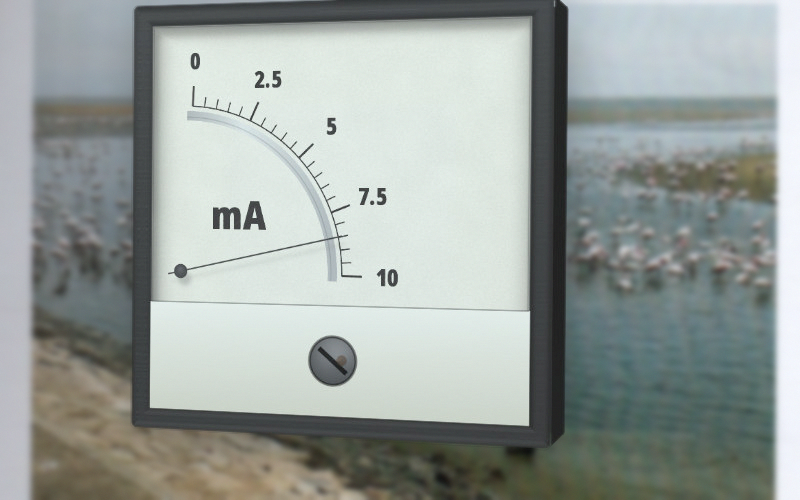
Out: 8.5 (mA)
